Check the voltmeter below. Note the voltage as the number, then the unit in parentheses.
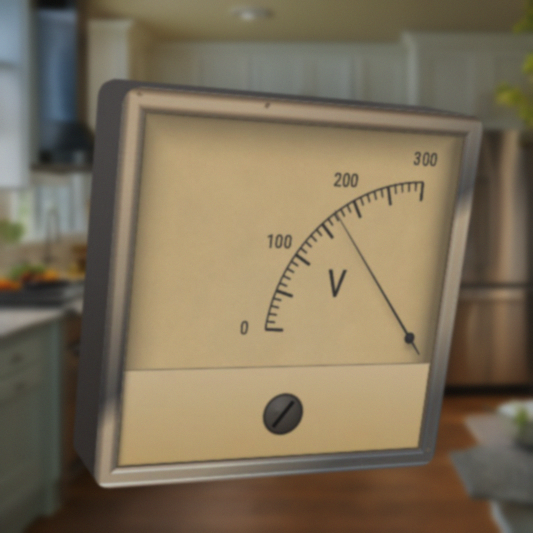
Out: 170 (V)
